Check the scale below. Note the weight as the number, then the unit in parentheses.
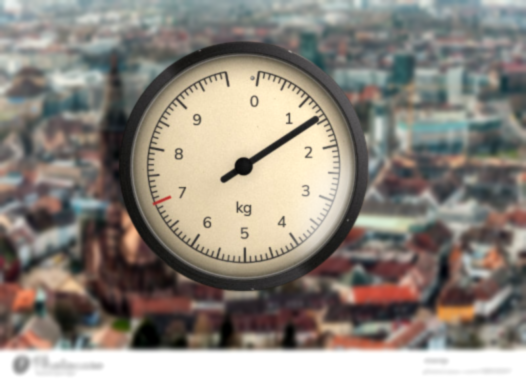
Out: 1.4 (kg)
